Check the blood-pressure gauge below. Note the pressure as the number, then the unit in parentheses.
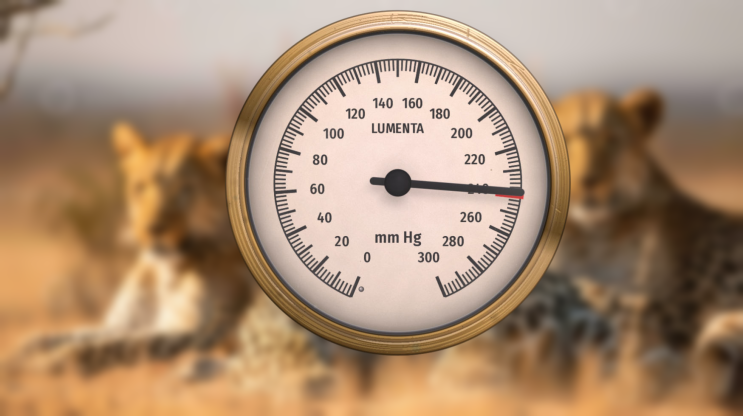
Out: 240 (mmHg)
